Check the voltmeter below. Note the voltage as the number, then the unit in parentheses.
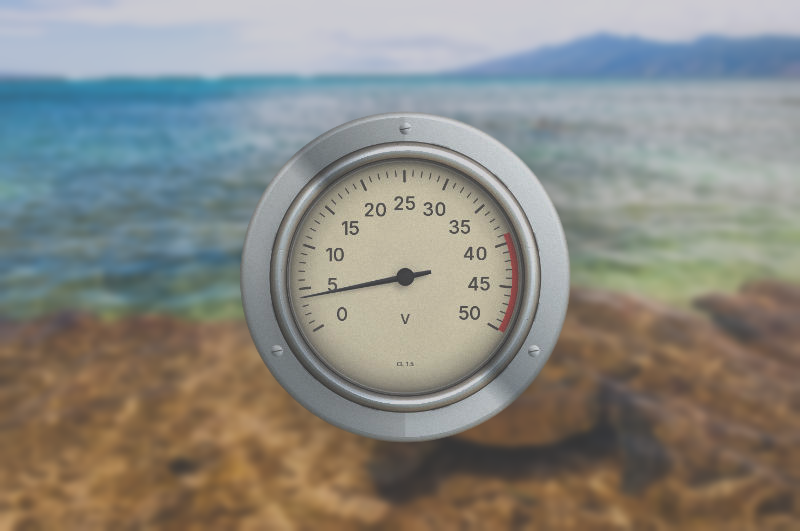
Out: 4 (V)
